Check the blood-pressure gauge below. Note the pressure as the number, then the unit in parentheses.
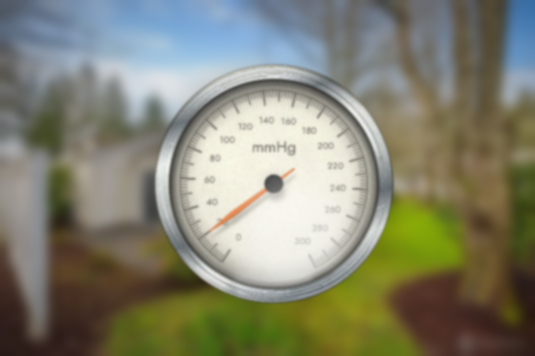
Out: 20 (mmHg)
